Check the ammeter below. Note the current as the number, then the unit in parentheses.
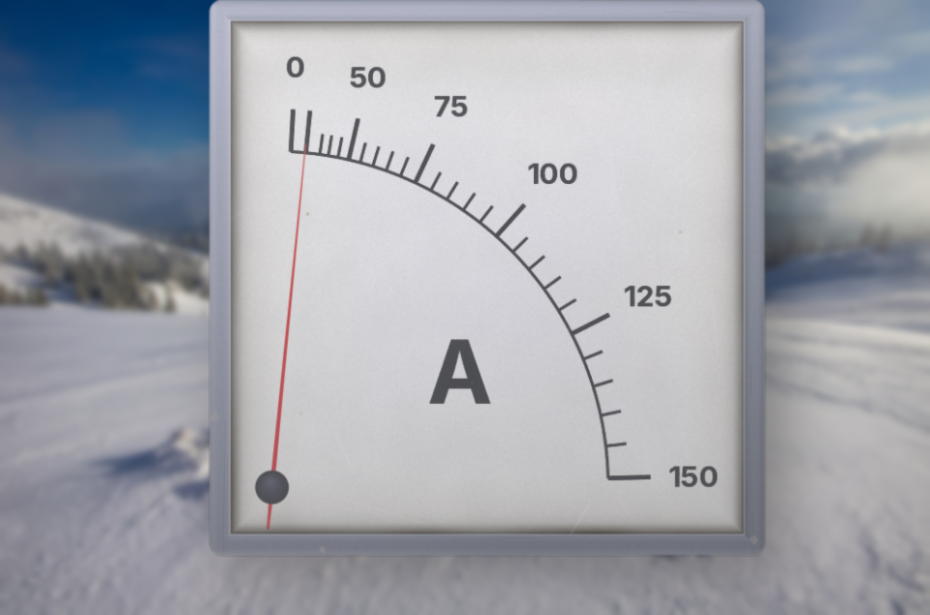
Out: 25 (A)
